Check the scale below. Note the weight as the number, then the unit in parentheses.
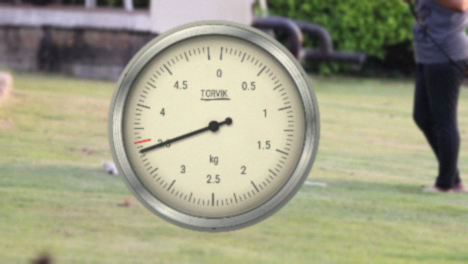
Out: 3.5 (kg)
